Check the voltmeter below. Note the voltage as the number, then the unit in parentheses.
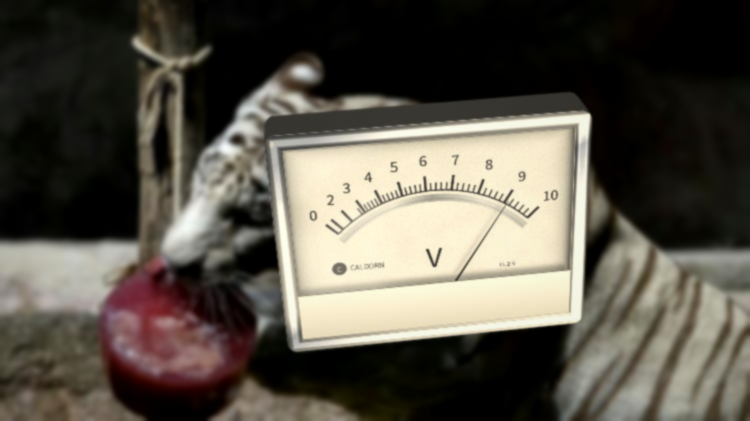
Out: 9 (V)
